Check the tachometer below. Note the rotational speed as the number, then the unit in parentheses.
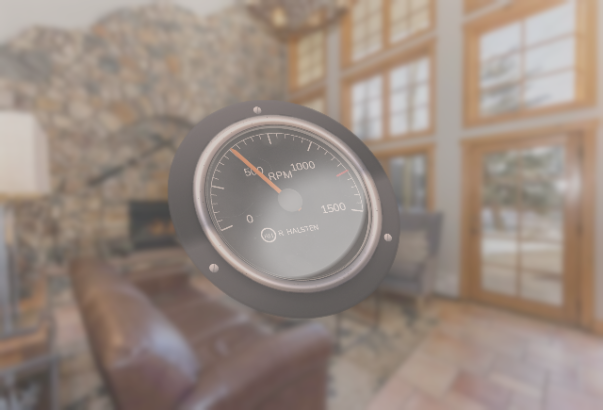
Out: 500 (rpm)
